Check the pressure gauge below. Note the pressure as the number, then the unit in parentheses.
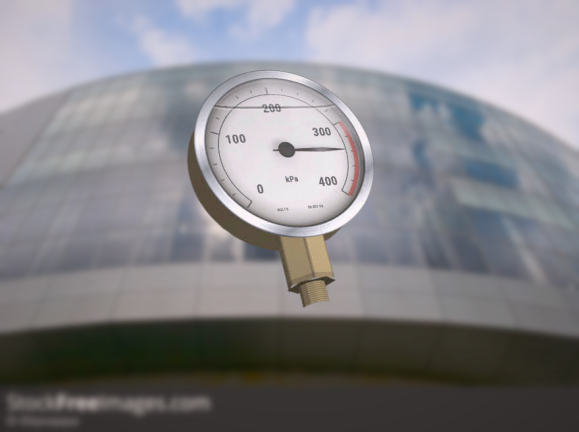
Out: 340 (kPa)
